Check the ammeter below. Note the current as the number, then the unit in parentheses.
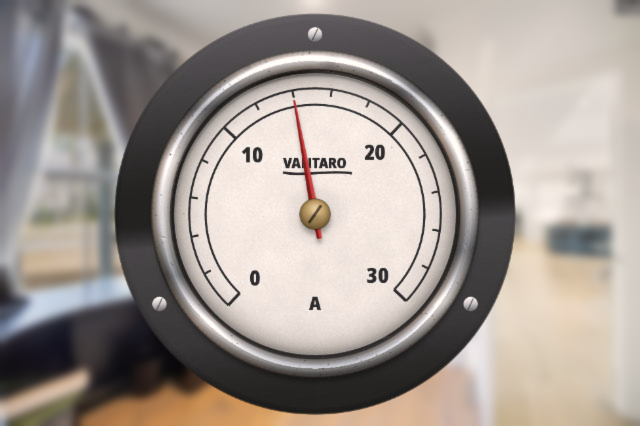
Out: 14 (A)
